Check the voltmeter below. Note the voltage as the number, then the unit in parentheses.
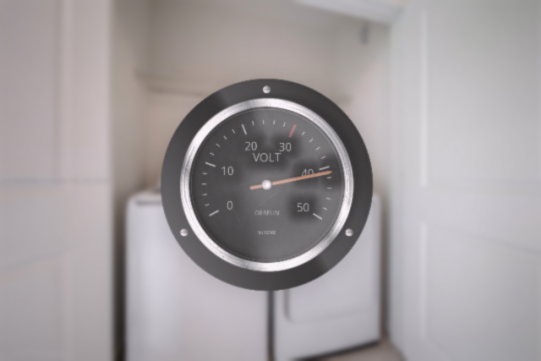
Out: 41 (V)
